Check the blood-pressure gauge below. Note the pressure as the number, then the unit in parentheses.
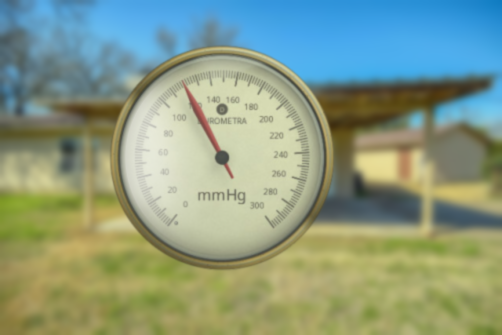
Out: 120 (mmHg)
